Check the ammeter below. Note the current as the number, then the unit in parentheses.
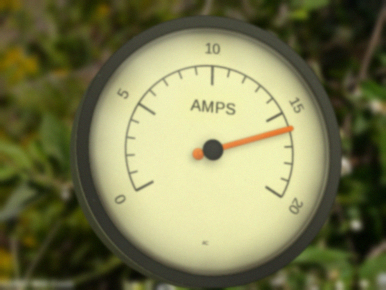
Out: 16 (A)
